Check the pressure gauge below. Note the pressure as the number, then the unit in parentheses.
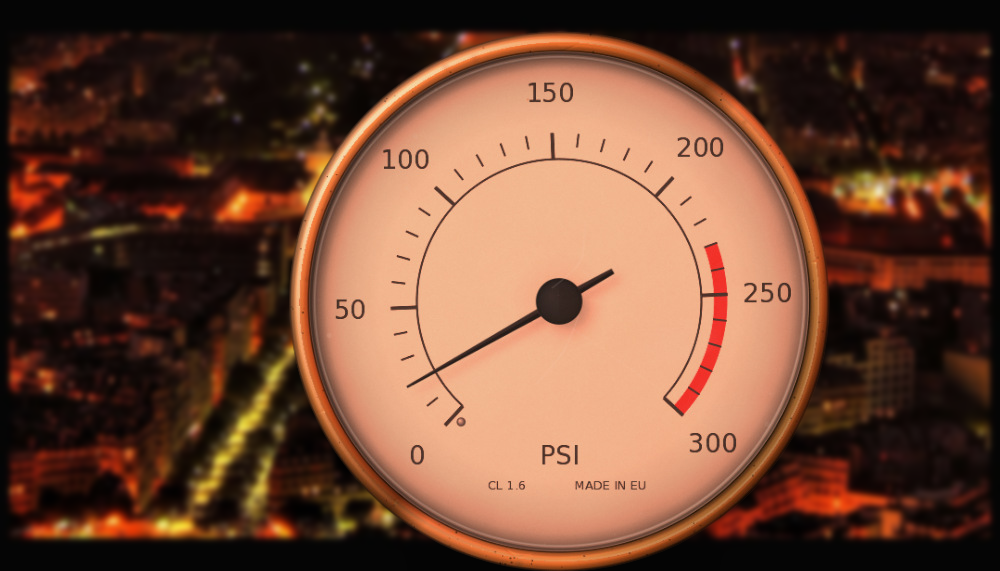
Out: 20 (psi)
